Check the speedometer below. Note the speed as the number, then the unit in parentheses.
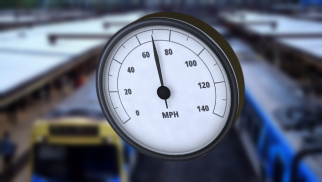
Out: 70 (mph)
